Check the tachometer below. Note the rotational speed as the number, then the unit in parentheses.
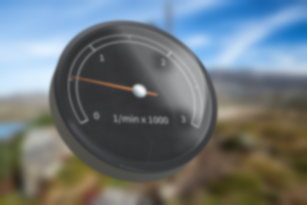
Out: 500 (rpm)
